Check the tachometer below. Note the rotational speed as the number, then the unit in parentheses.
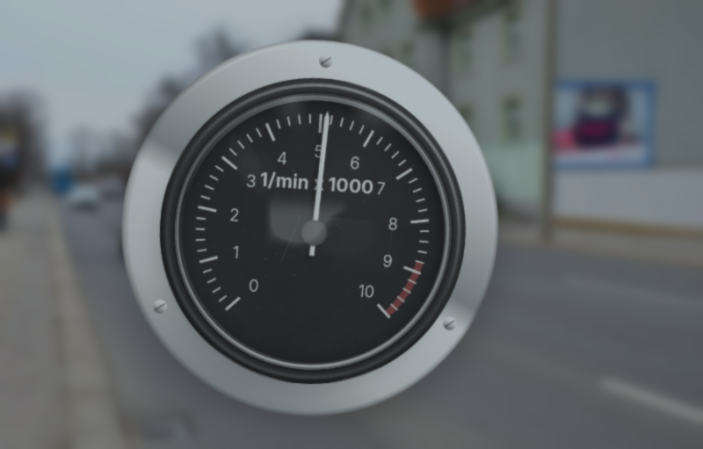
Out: 5100 (rpm)
